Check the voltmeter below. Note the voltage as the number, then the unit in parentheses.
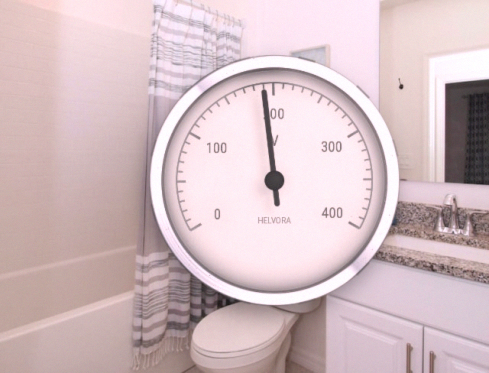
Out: 190 (V)
